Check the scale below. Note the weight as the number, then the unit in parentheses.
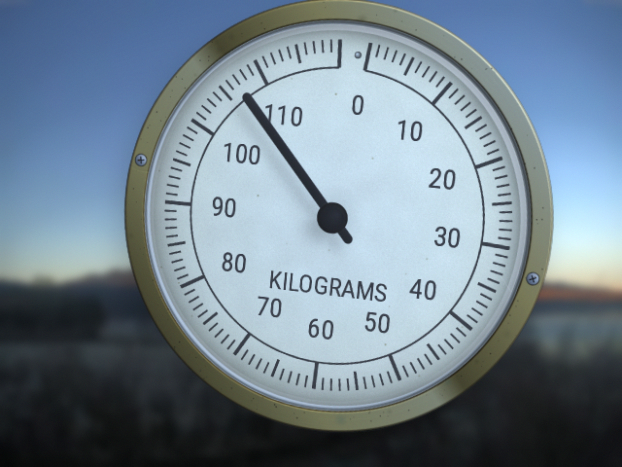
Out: 107 (kg)
